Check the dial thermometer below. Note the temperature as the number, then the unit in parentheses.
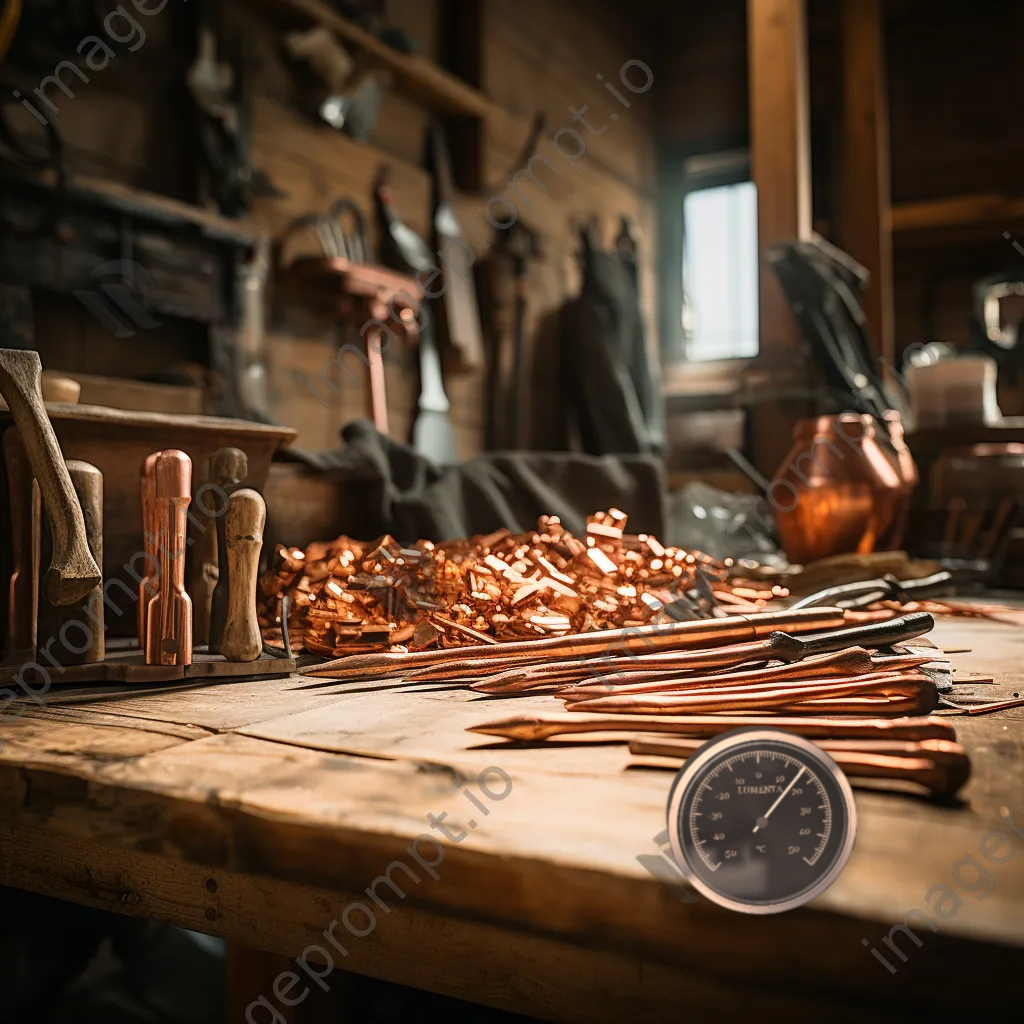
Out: 15 (°C)
